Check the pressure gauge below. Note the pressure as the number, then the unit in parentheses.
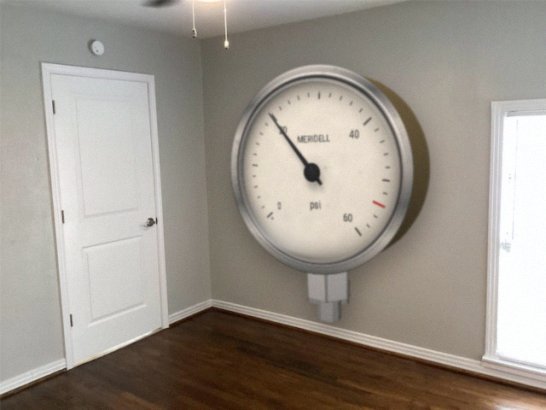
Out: 20 (psi)
